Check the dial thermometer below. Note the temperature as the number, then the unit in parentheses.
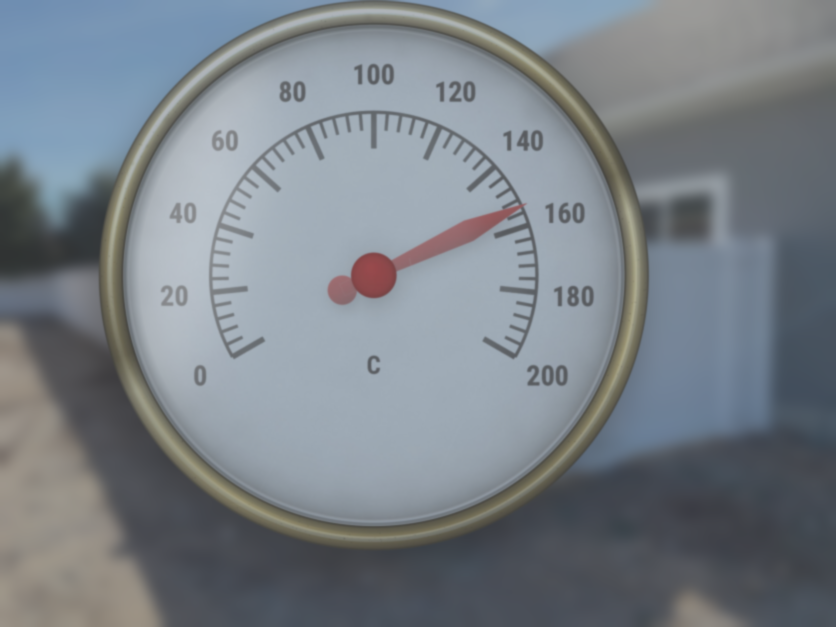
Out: 154 (°C)
